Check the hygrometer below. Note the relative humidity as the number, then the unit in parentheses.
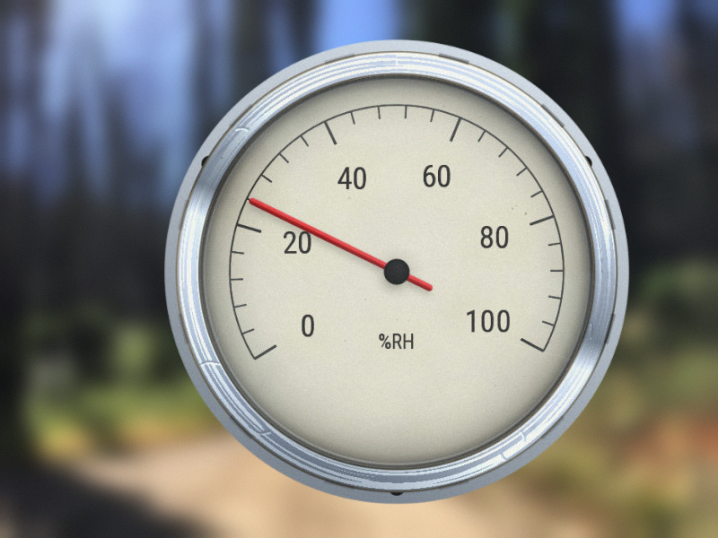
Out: 24 (%)
